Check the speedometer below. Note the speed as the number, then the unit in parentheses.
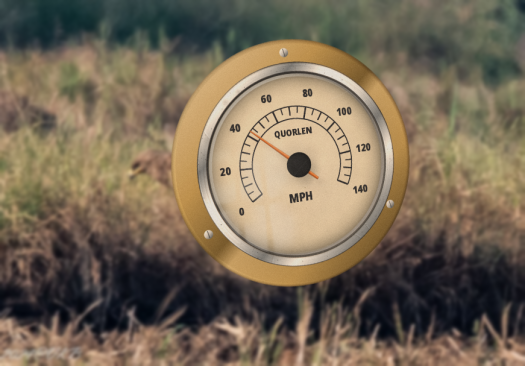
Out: 42.5 (mph)
